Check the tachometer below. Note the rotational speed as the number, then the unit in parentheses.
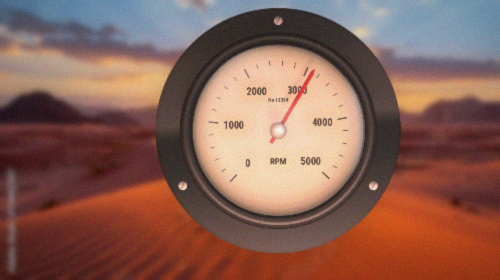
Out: 3100 (rpm)
